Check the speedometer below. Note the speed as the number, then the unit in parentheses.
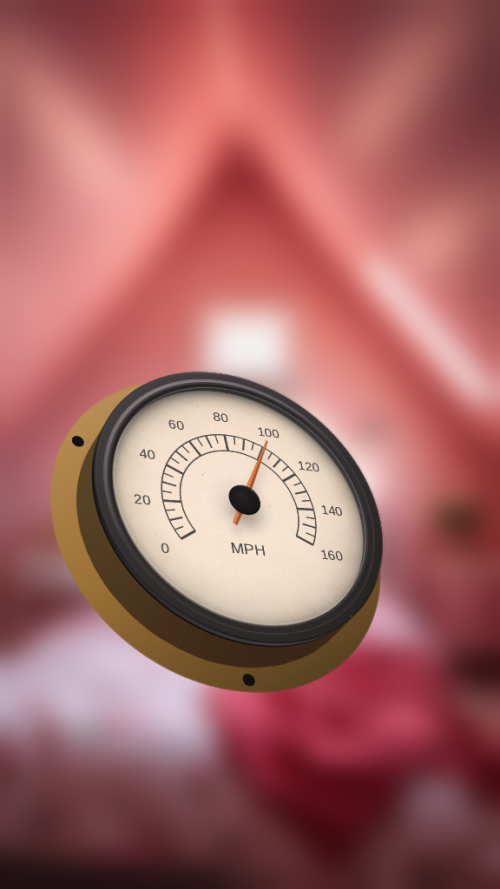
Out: 100 (mph)
